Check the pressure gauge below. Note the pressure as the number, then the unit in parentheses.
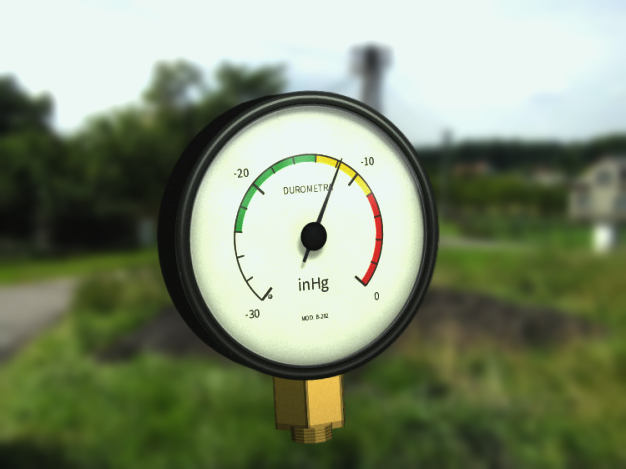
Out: -12 (inHg)
